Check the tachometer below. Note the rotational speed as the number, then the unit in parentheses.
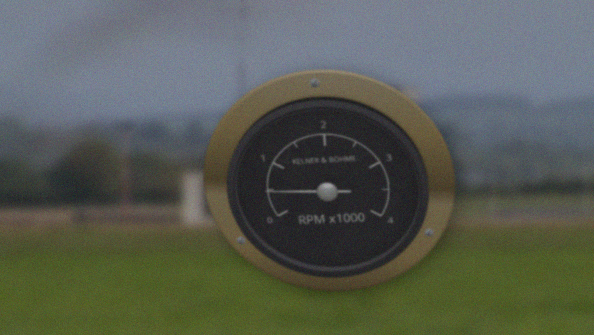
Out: 500 (rpm)
